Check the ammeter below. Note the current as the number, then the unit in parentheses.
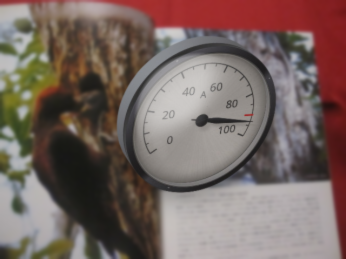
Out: 92.5 (A)
